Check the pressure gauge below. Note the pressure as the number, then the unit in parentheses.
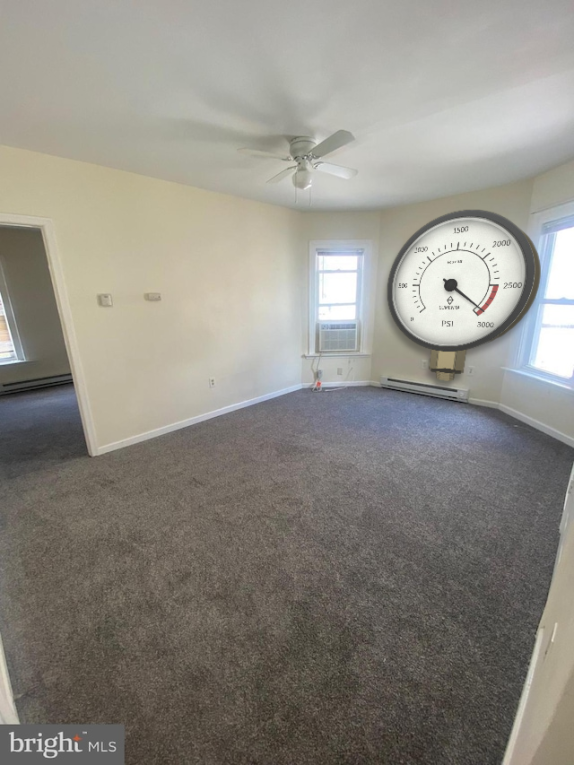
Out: 2900 (psi)
